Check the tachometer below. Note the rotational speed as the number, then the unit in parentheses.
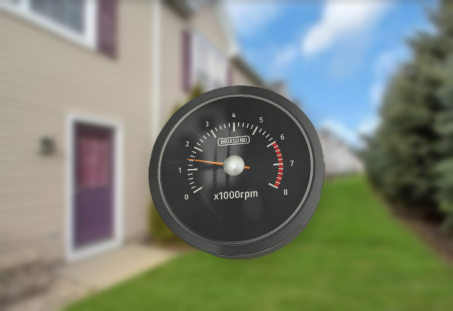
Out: 1400 (rpm)
